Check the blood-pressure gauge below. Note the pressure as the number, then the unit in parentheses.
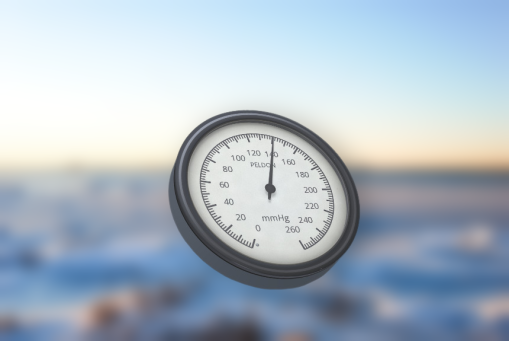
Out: 140 (mmHg)
